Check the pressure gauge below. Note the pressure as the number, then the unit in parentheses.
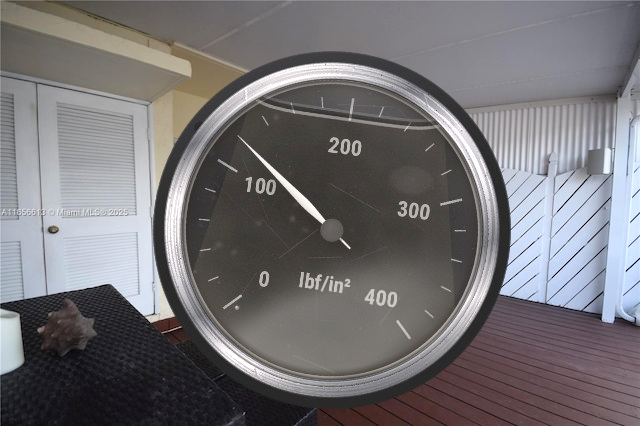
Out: 120 (psi)
